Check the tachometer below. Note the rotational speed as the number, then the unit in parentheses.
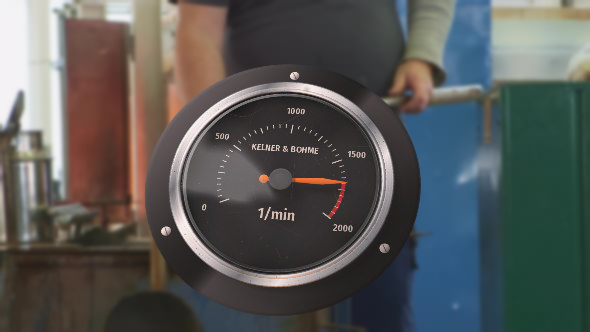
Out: 1700 (rpm)
